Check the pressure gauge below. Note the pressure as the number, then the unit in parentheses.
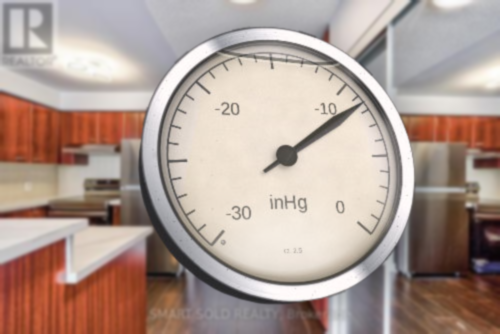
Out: -8.5 (inHg)
